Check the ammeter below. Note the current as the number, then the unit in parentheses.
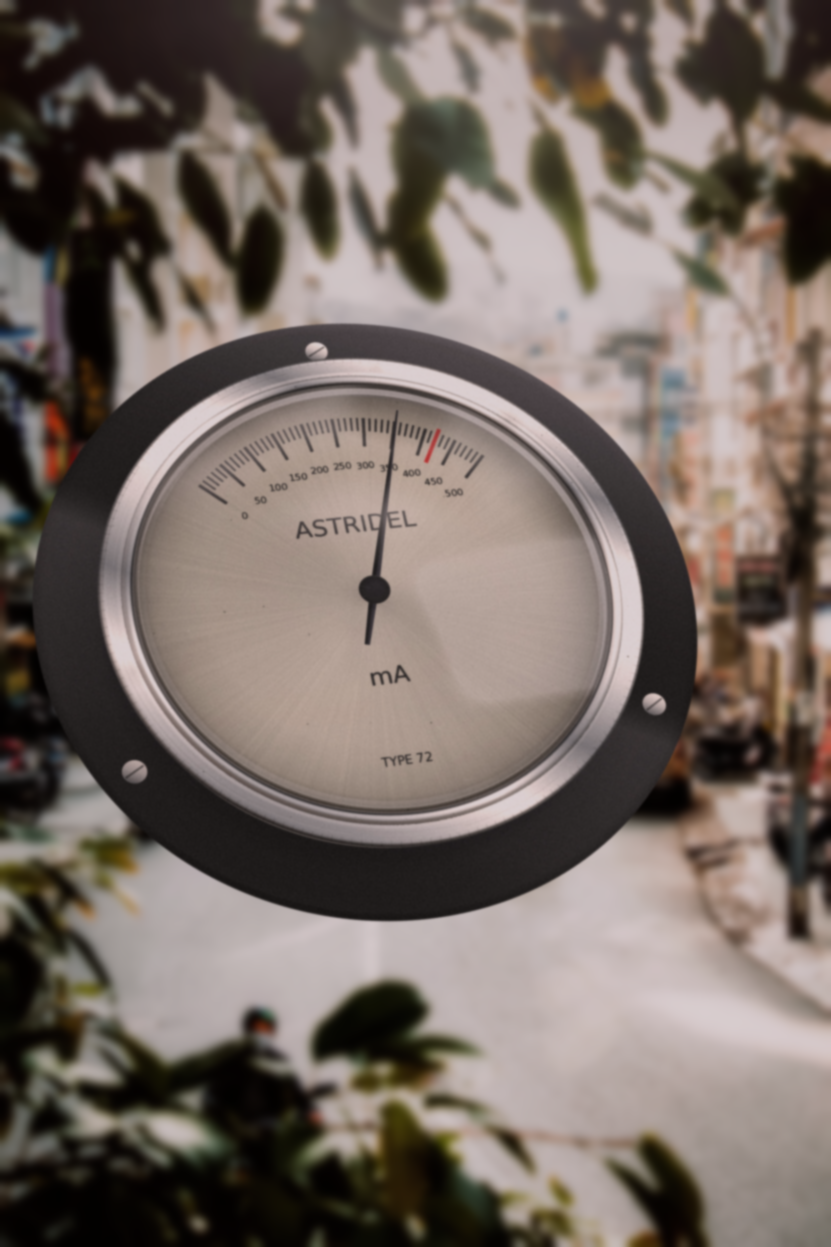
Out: 350 (mA)
